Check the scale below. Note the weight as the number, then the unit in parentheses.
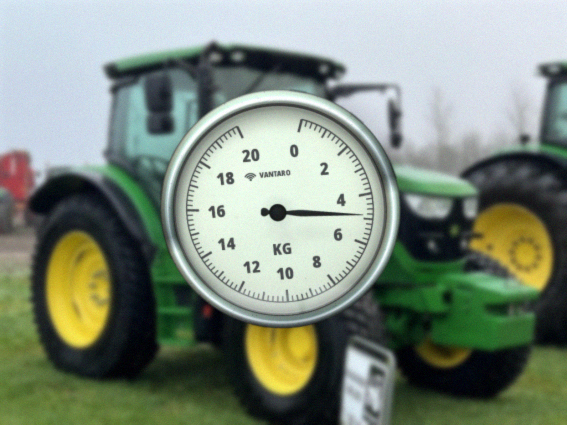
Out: 4.8 (kg)
